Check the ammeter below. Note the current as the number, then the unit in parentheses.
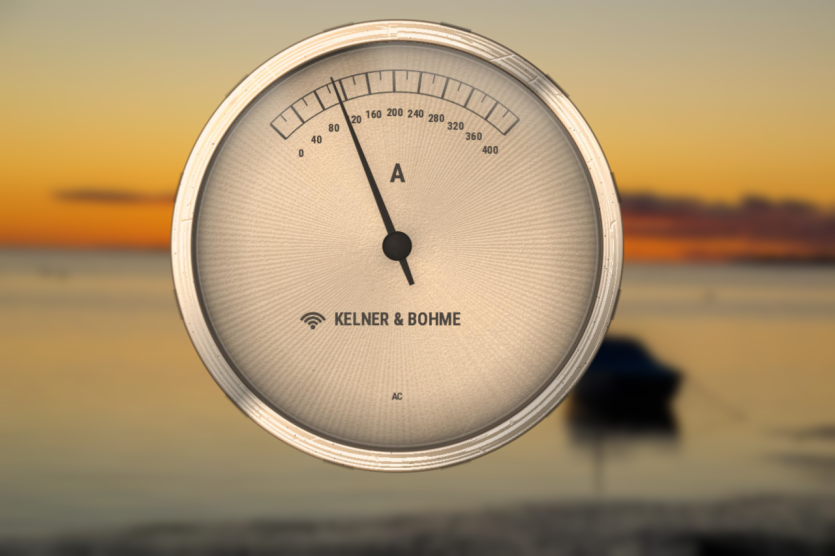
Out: 110 (A)
